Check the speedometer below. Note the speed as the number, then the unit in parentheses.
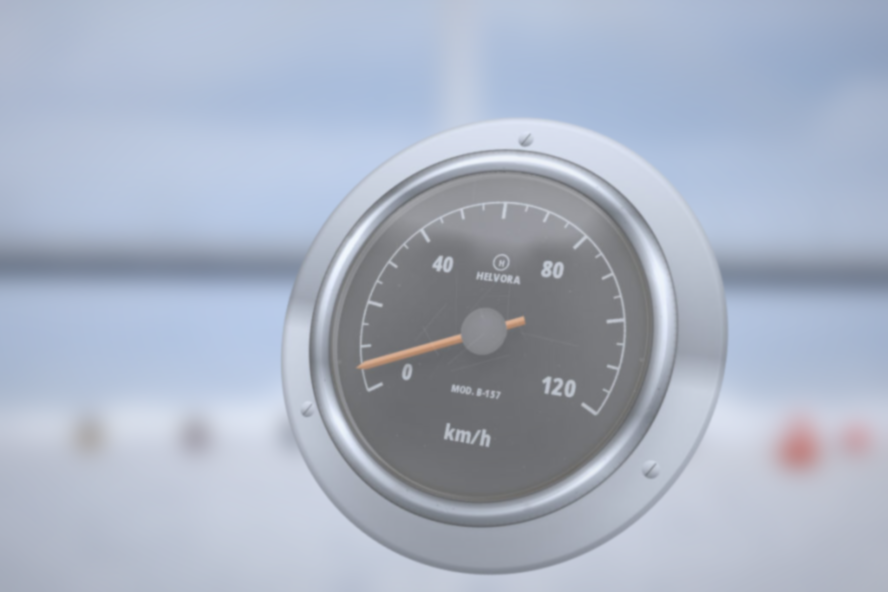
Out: 5 (km/h)
